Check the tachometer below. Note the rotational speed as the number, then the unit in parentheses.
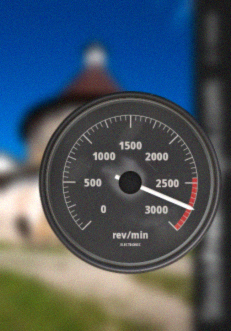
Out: 2750 (rpm)
